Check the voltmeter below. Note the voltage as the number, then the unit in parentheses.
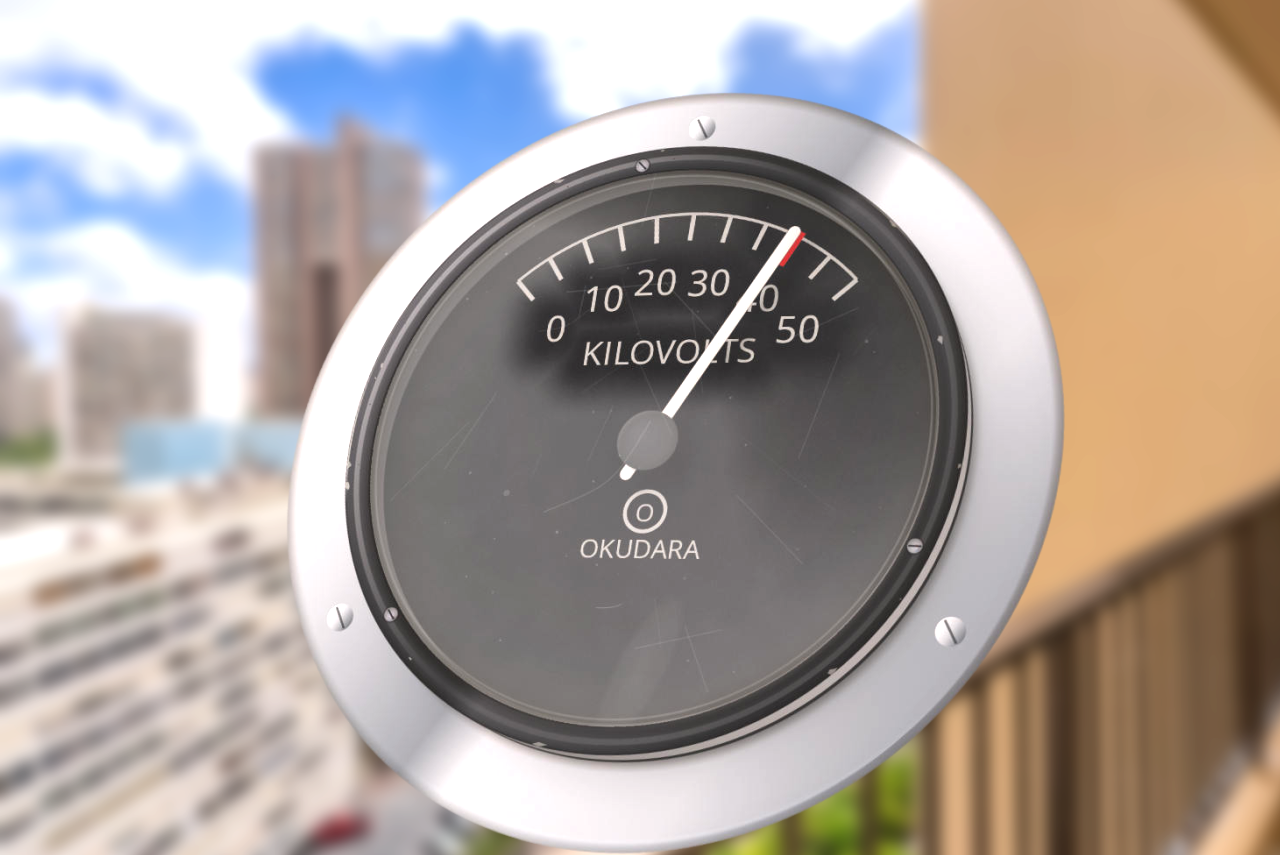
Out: 40 (kV)
